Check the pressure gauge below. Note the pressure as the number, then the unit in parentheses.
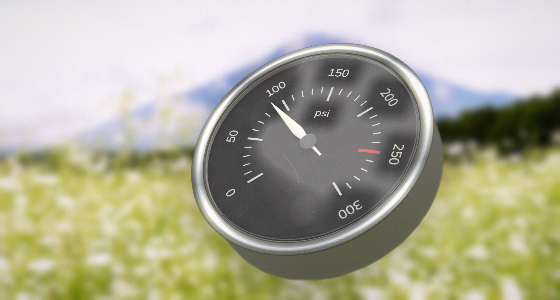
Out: 90 (psi)
